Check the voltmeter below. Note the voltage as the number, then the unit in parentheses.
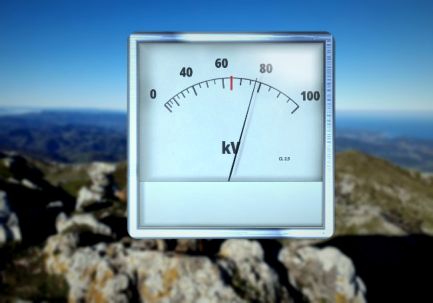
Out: 77.5 (kV)
